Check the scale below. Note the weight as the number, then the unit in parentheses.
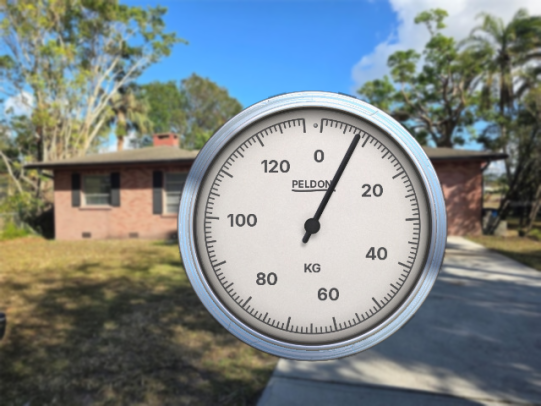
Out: 8 (kg)
